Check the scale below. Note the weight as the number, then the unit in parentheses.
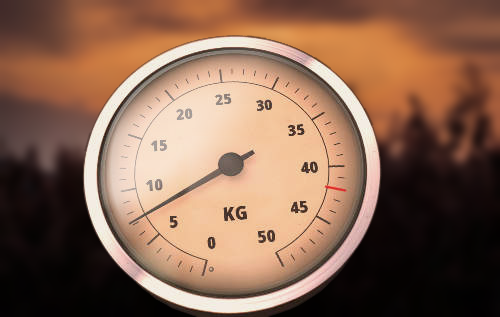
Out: 7 (kg)
